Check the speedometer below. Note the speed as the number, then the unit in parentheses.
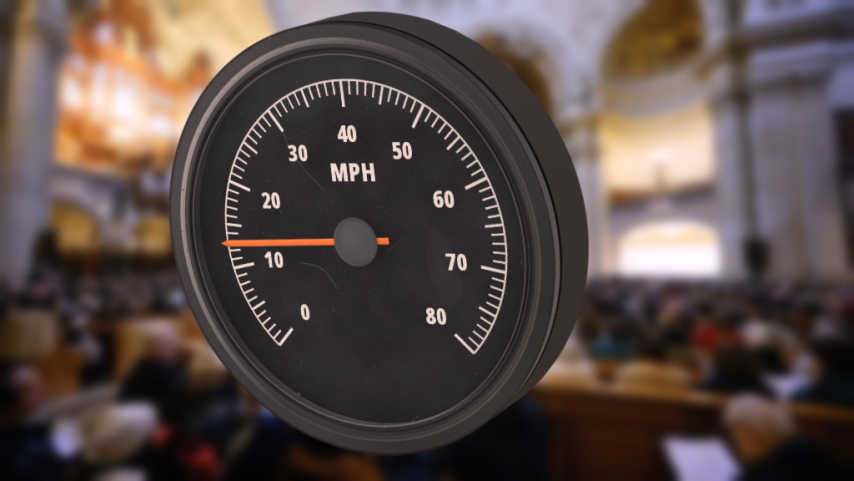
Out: 13 (mph)
